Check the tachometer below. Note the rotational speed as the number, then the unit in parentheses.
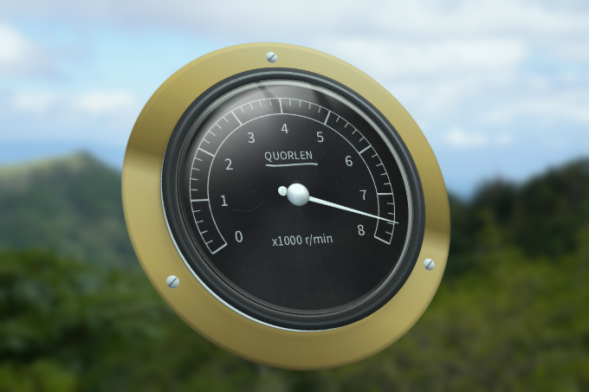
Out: 7600 (rpm)
